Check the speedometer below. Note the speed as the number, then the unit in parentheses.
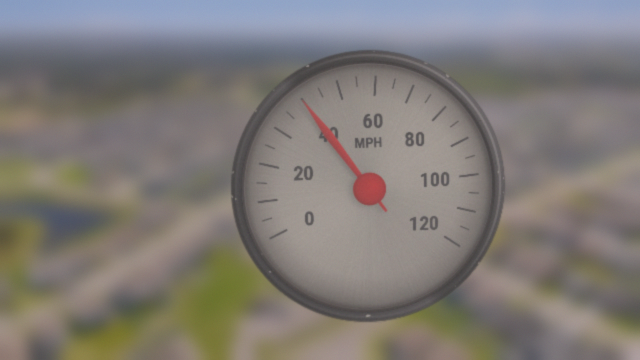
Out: 40 (mph)
